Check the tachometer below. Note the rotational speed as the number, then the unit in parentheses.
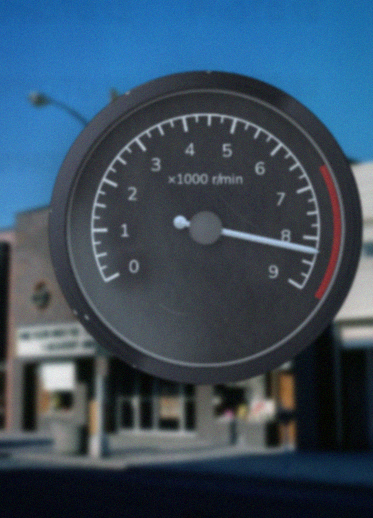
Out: 8250 (rpm)
